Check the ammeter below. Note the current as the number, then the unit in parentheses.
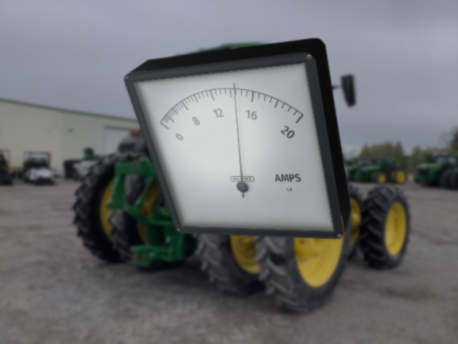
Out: 14.5 (A)
